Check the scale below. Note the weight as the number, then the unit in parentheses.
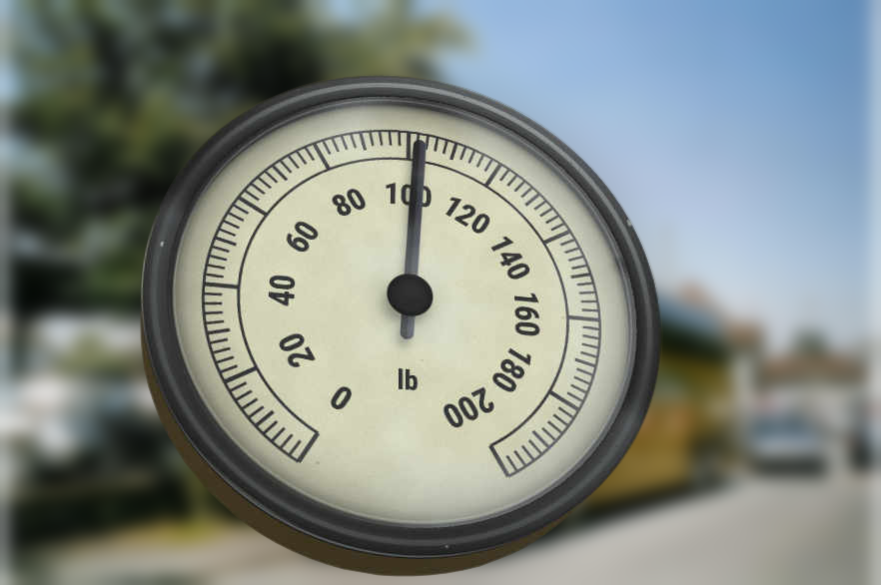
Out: 102 (lb)
